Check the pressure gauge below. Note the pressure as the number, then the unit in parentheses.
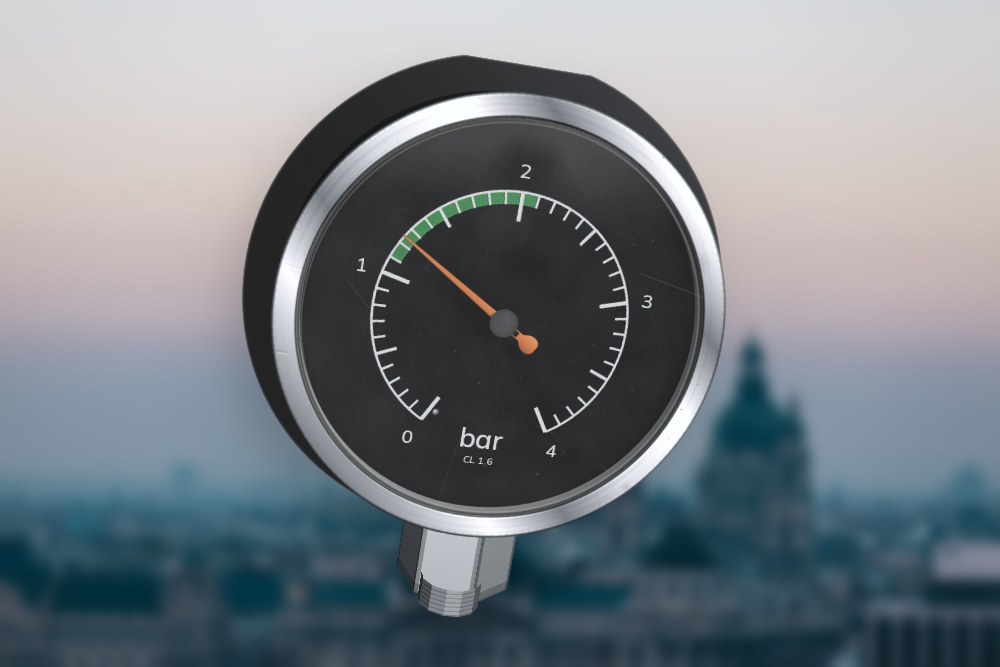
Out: 1.25 (bar)
